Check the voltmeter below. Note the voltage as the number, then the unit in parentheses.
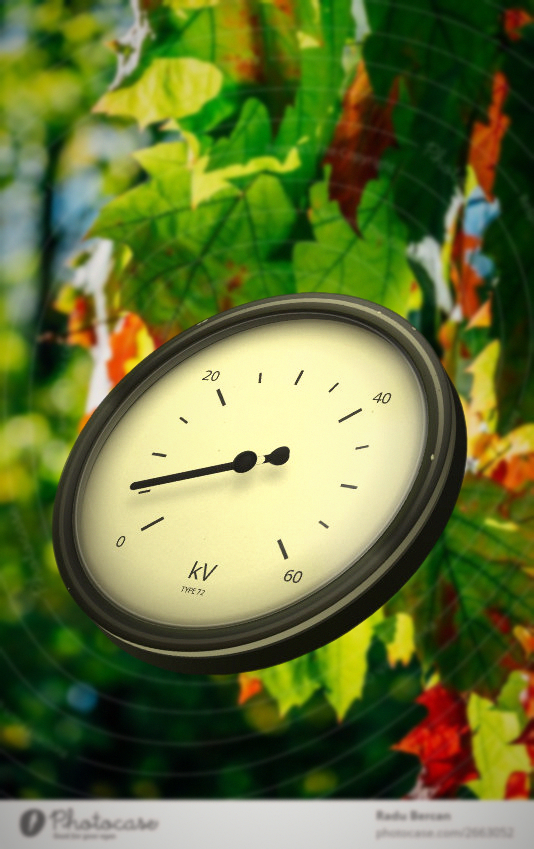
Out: 5 (kV)
